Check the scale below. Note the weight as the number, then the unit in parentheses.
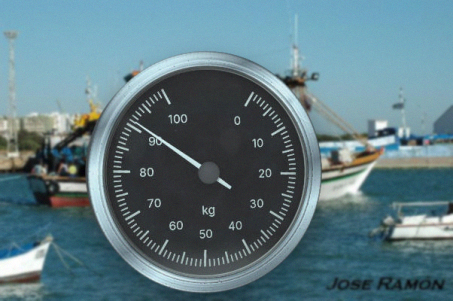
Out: 91 (kg)
